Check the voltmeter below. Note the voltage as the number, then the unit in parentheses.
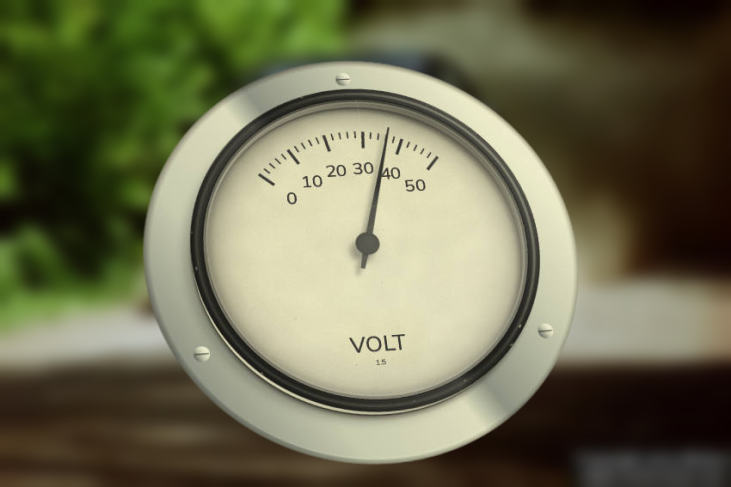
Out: 36 (V)
